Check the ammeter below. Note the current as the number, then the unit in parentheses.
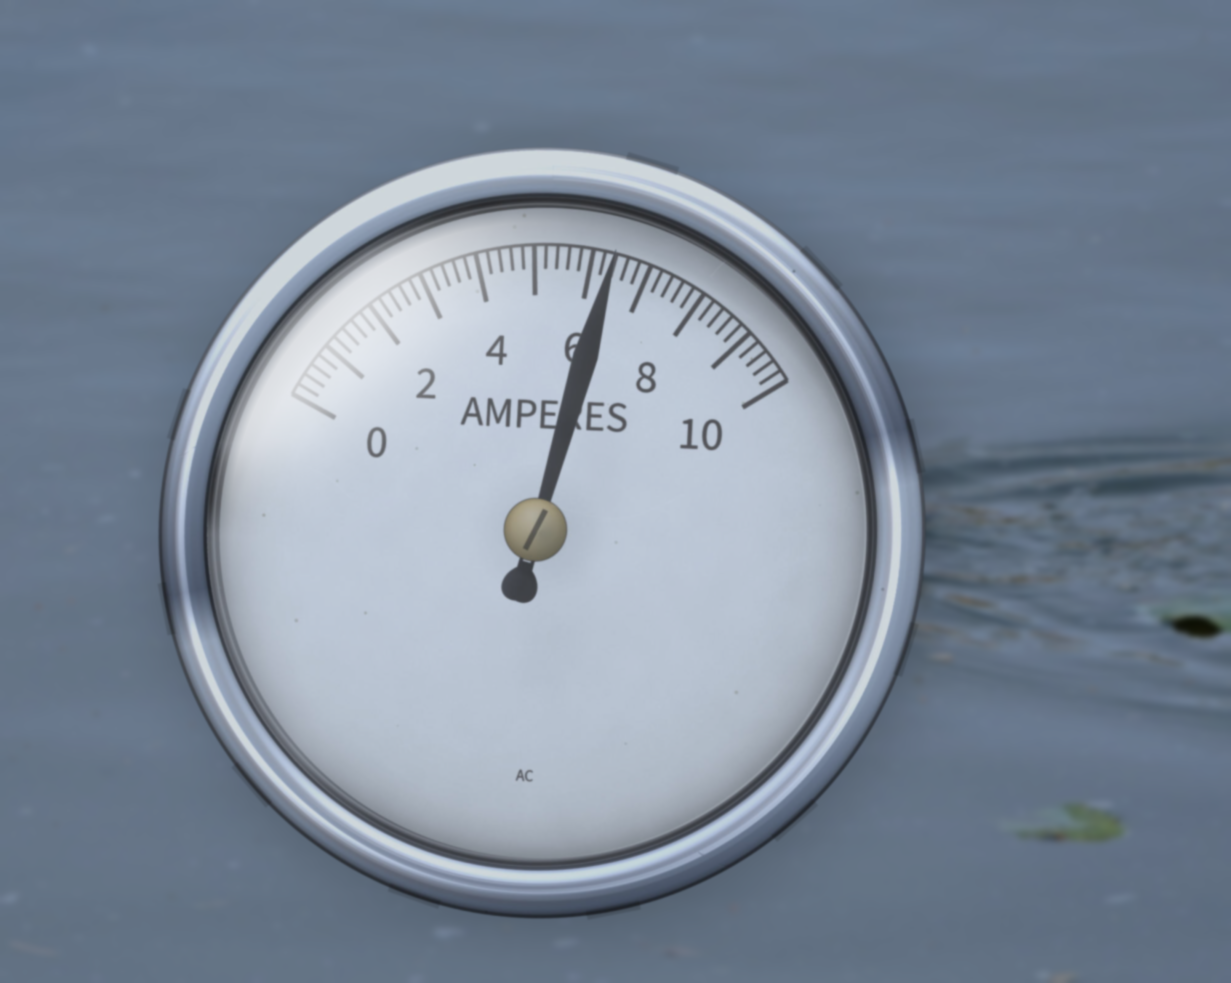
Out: 6.4 (A)
